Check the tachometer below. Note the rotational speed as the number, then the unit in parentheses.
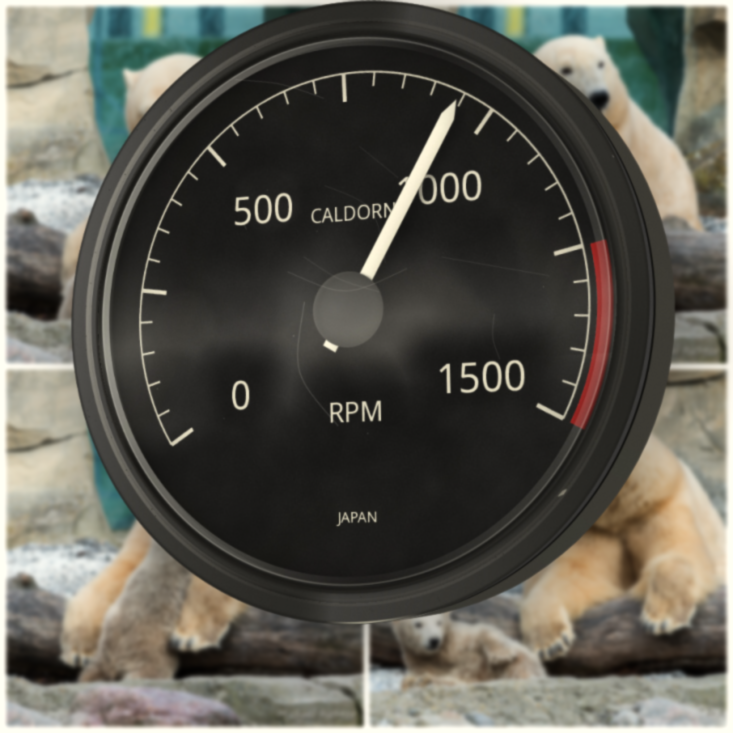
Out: 950 (rpm)
